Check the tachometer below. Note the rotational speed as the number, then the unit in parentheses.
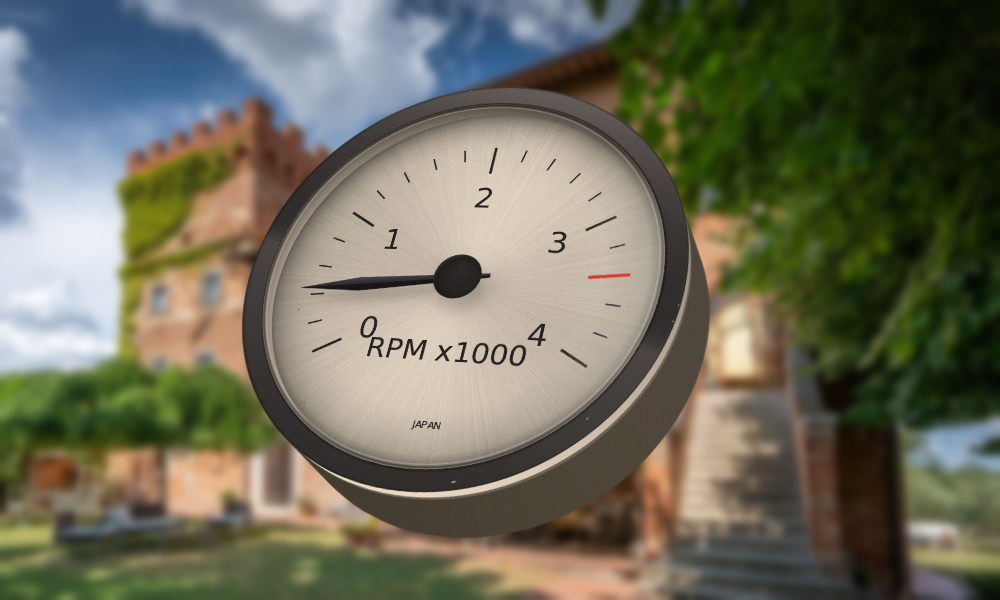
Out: 400 (rpm)
